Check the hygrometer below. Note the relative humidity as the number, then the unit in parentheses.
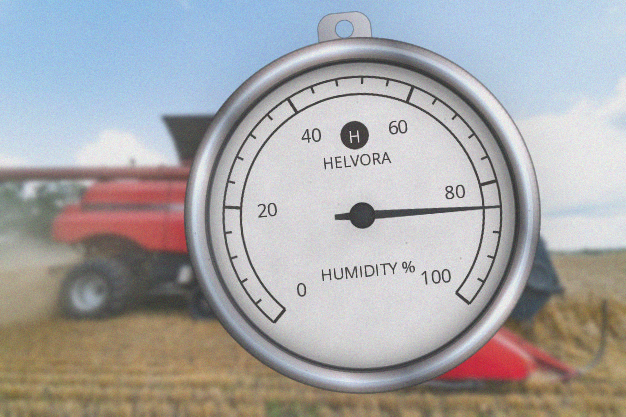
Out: 84 (%)
